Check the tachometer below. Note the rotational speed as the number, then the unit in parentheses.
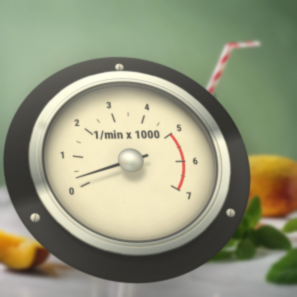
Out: 250 (rpm)
